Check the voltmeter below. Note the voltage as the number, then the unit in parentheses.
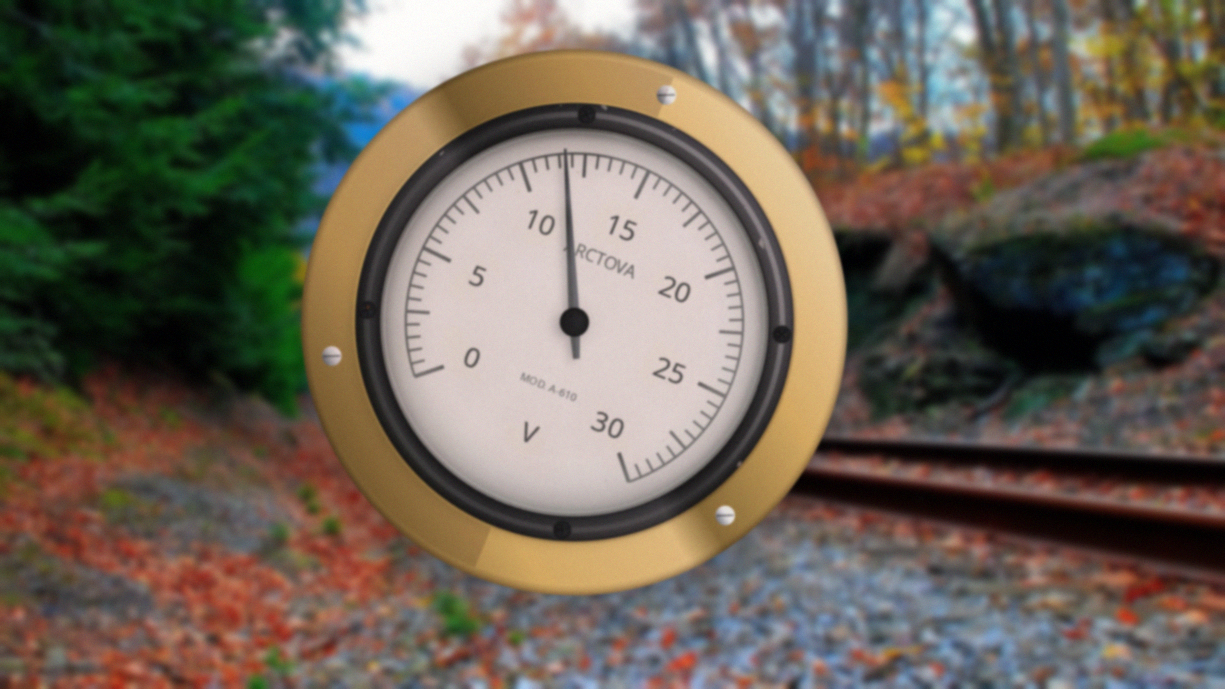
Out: 11.75 (V)
